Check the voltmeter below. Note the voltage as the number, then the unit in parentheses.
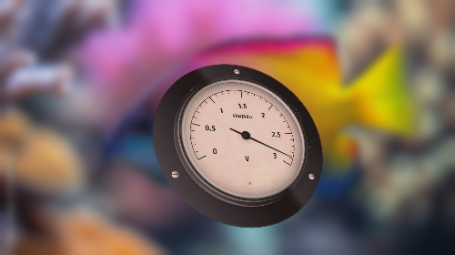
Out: 2.9 (V)
